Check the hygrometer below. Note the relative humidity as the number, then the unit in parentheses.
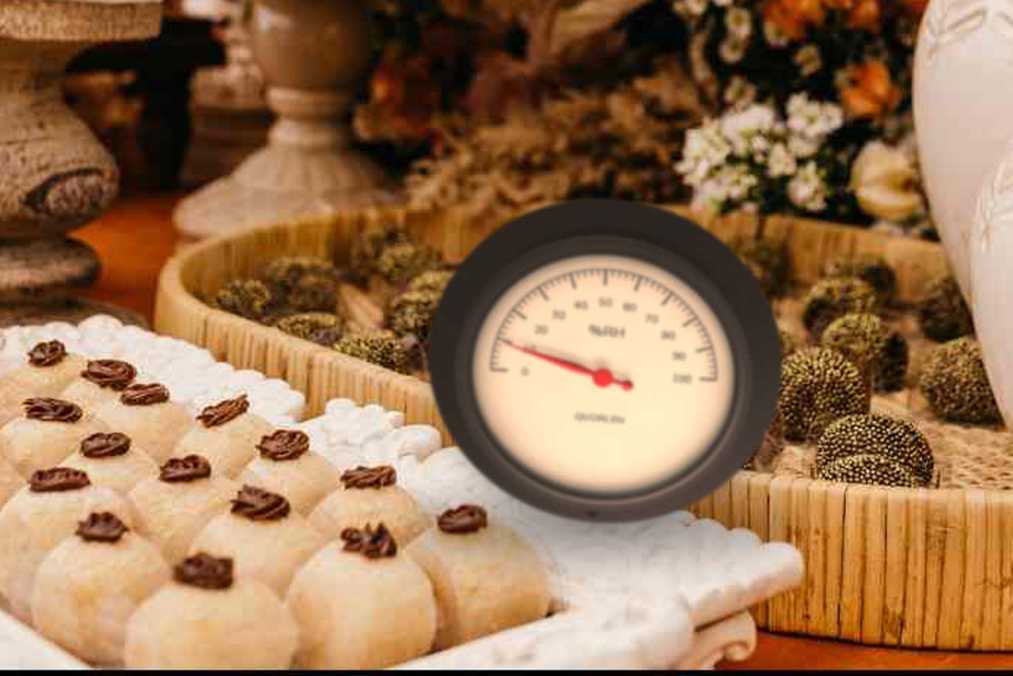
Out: 10 (%)
